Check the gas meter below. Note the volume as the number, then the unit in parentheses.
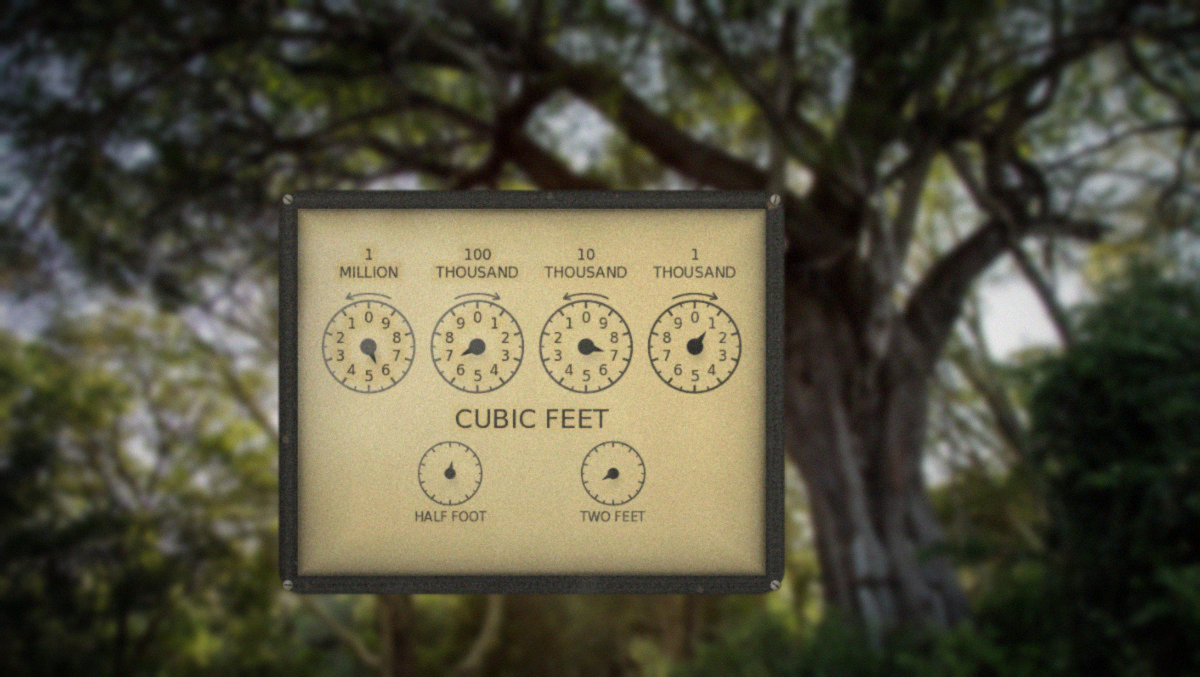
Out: 567100 (ft³)
